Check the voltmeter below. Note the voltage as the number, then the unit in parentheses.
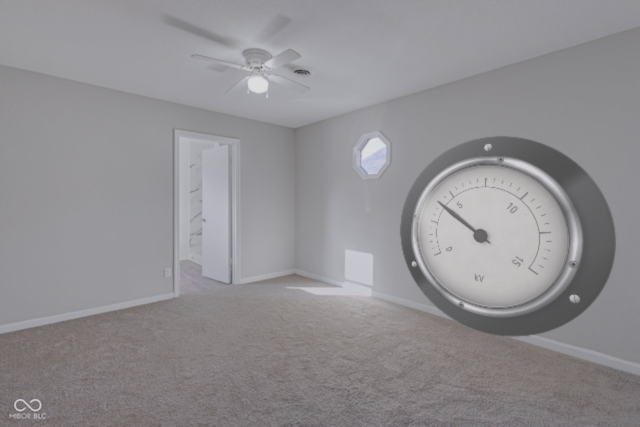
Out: 4 (kV)
